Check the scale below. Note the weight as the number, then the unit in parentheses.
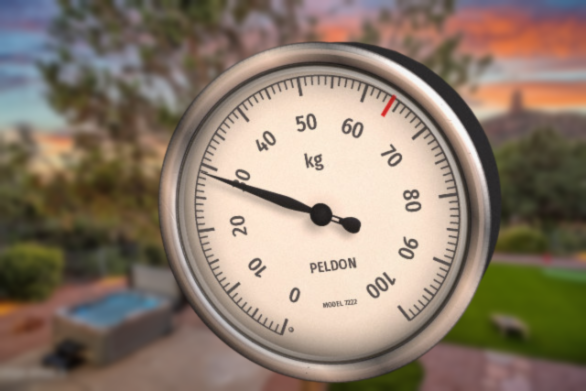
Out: 29 (kg)
